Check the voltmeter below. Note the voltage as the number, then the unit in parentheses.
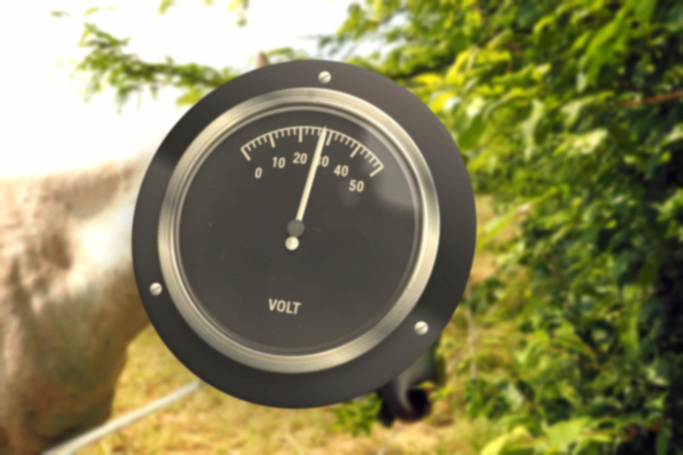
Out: 28 (V)
